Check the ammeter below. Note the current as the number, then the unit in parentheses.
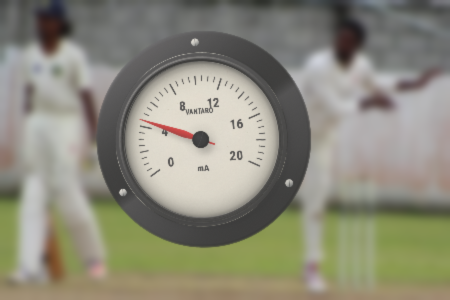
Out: 4.5 (mA)
